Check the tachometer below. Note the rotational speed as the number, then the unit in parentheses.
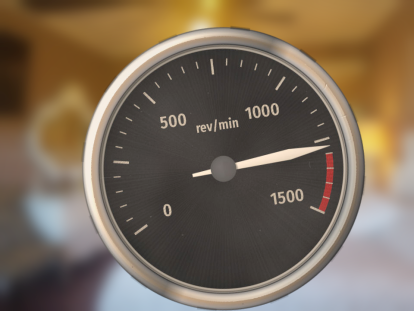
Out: 1275 (rpm)
